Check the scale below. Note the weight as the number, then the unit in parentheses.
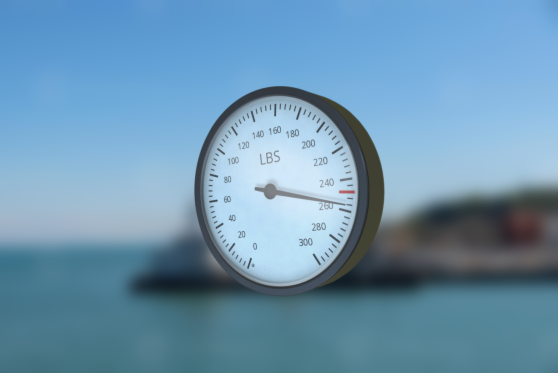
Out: 256 (lb)
